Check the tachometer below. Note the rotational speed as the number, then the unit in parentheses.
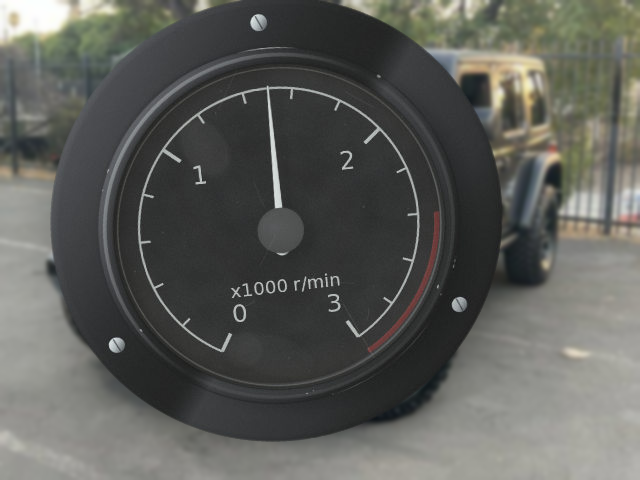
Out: 1500 (rpm)
